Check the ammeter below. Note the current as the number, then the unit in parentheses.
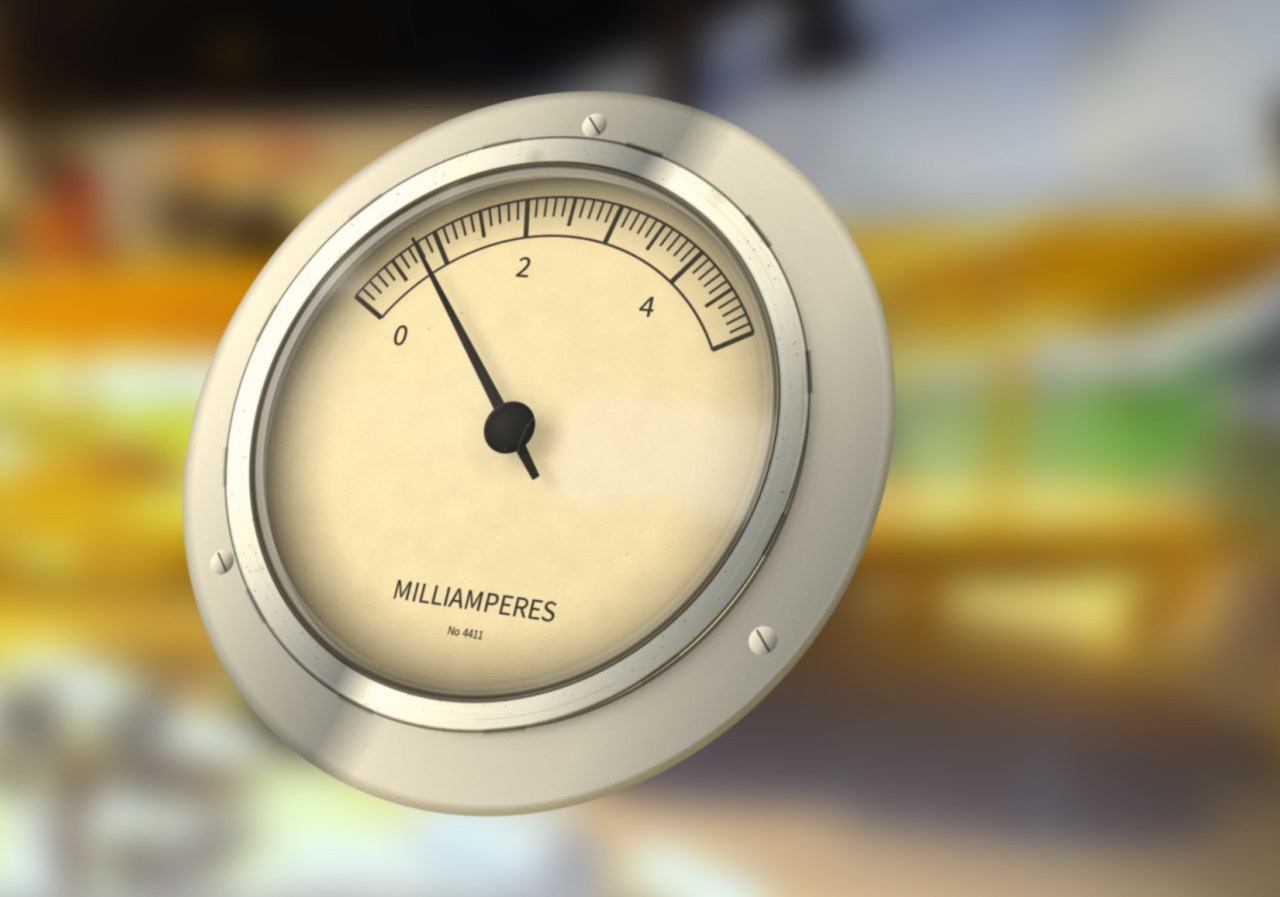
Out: 0.8 (mA)
